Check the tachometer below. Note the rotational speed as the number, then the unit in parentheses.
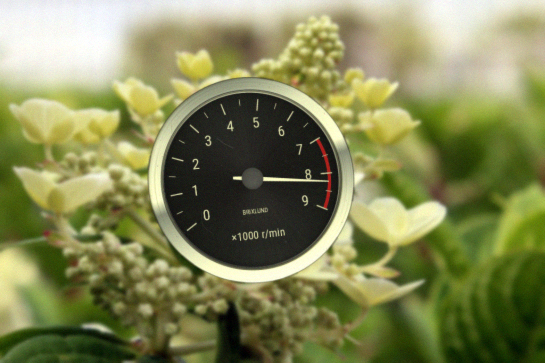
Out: 8250 (rpm)
